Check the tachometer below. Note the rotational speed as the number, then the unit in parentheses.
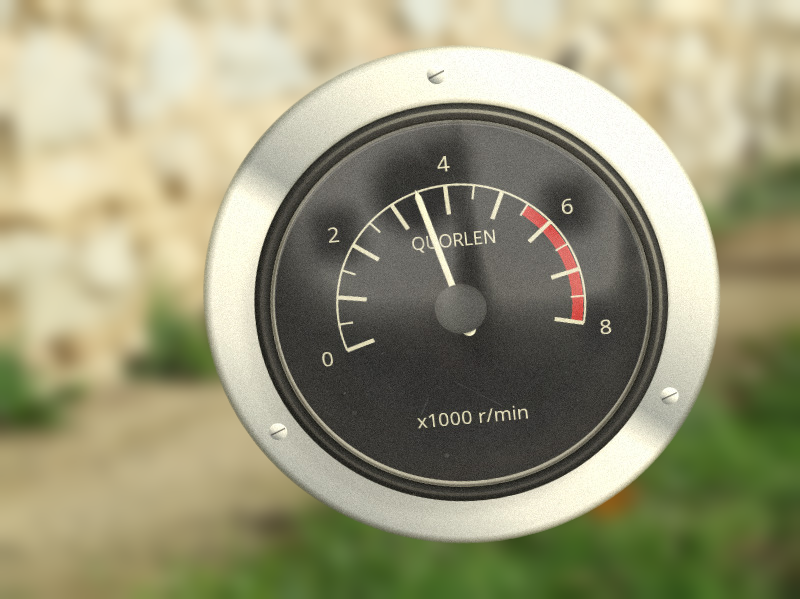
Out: 3500 (rpm)
